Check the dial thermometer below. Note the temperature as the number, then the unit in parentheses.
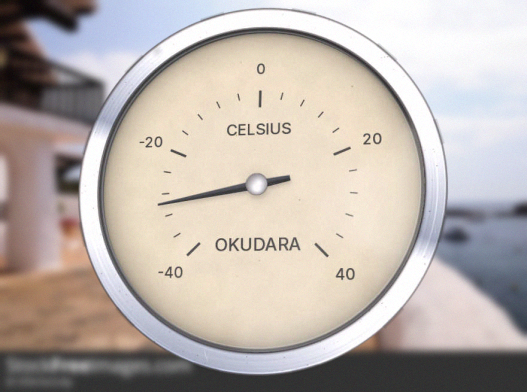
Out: -30 (°C)
